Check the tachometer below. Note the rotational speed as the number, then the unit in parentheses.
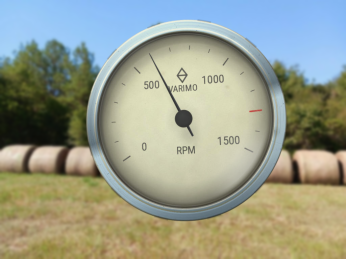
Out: 600 (rpm)
